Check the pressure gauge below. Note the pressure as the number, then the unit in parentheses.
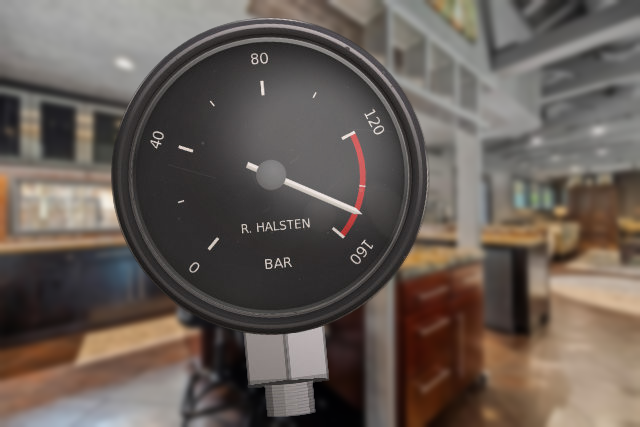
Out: 150 (bar)
